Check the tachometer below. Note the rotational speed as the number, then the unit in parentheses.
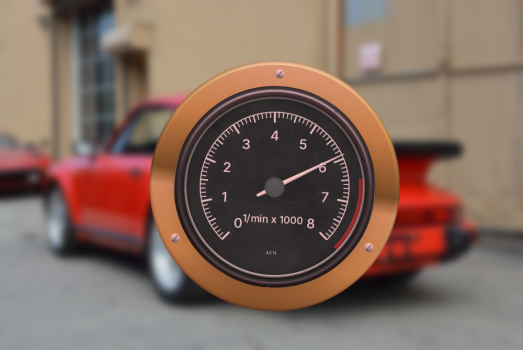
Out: 5900 (rpm)
